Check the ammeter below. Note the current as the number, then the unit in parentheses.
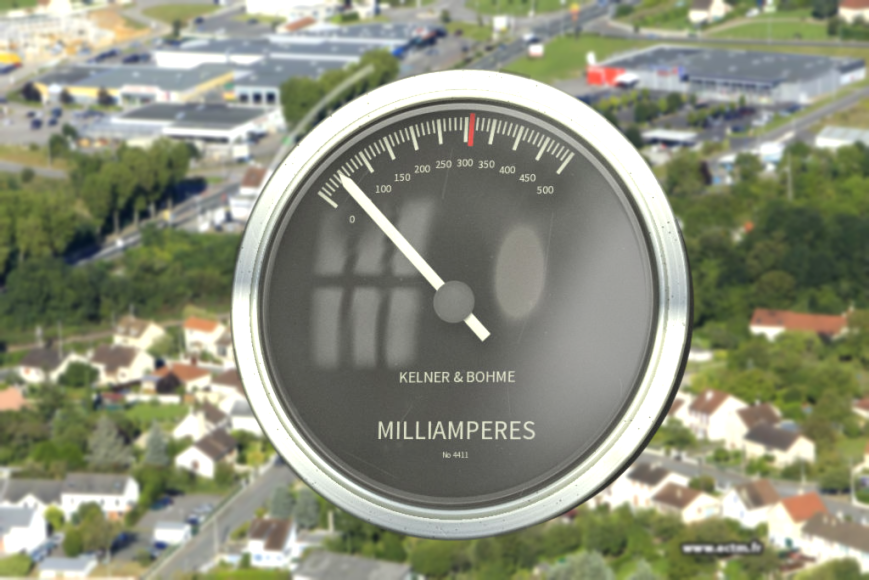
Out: 50 (mA)
